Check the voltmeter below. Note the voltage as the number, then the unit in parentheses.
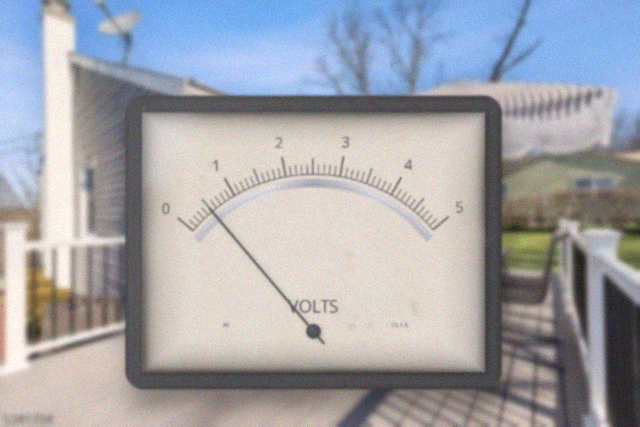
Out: 0.5 (V)
